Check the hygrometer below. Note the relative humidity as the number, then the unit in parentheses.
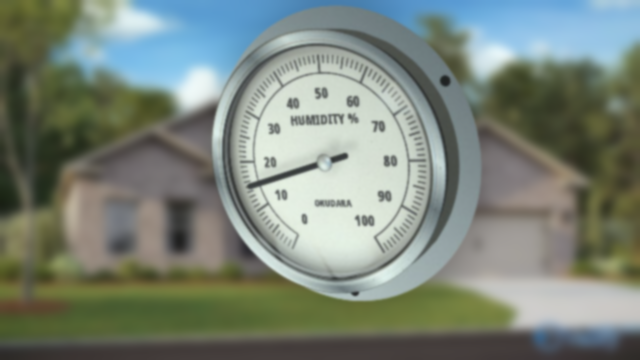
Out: 15 (%)
